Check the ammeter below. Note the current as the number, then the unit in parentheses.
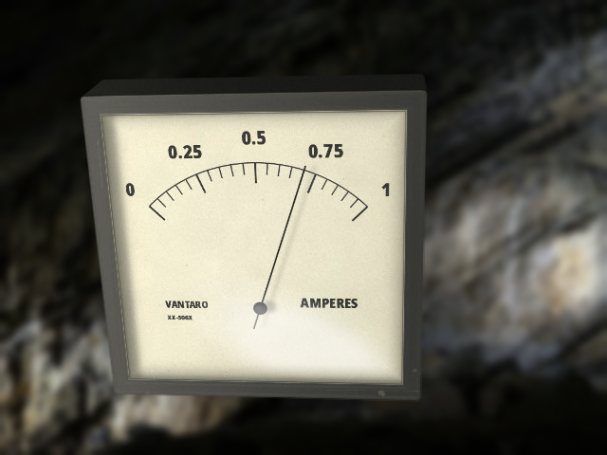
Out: 0.7 (A)
